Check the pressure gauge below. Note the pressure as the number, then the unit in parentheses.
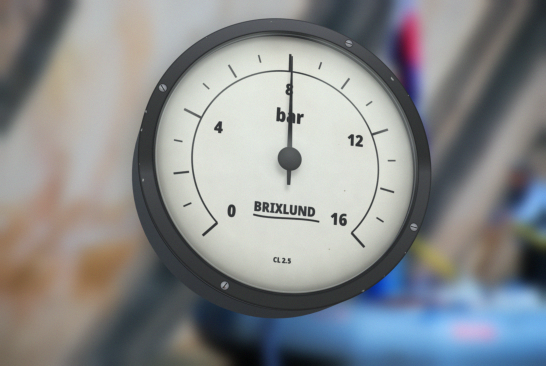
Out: 8 (bar)
